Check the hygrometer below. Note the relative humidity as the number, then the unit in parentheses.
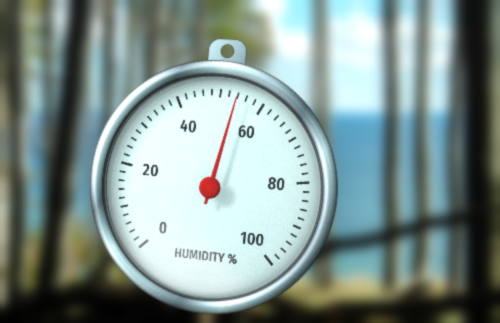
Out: 54 (%)
